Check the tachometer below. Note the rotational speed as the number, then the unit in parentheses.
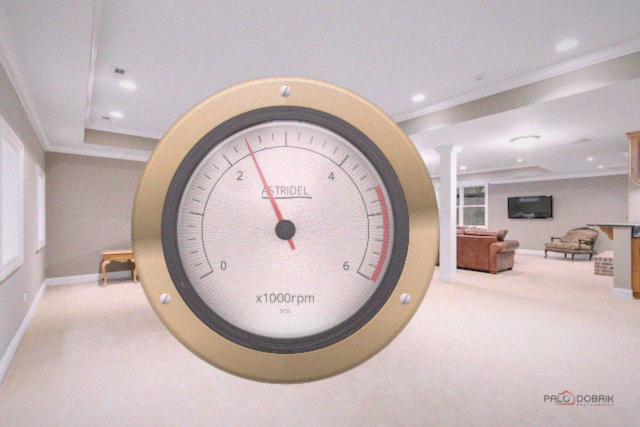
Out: 2400 (rpm)
